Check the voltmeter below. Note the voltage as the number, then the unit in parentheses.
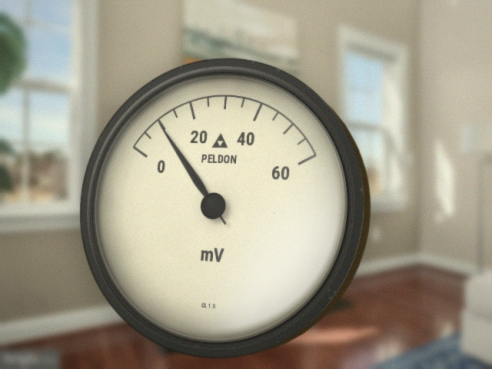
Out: 10 (mV)
